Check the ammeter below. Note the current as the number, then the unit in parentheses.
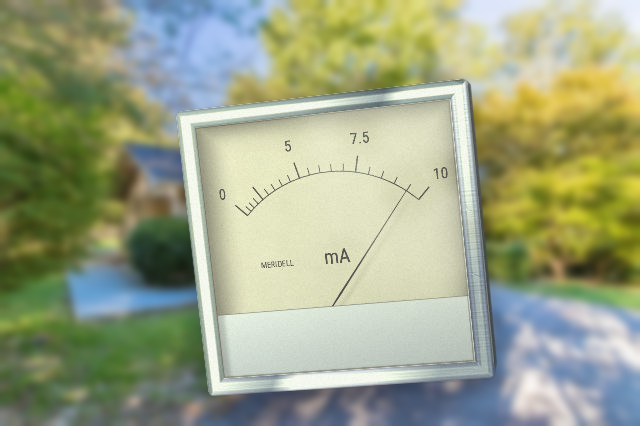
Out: 9.5 (mA)
